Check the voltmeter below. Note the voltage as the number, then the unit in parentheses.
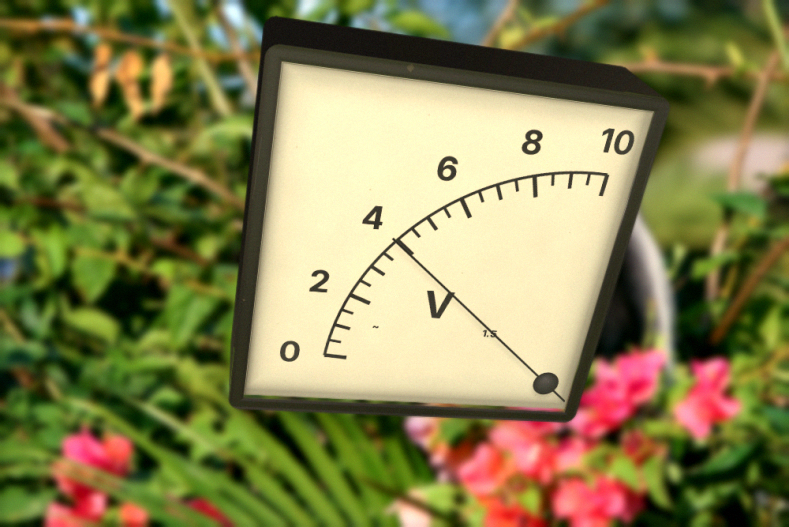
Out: 4 (V)
